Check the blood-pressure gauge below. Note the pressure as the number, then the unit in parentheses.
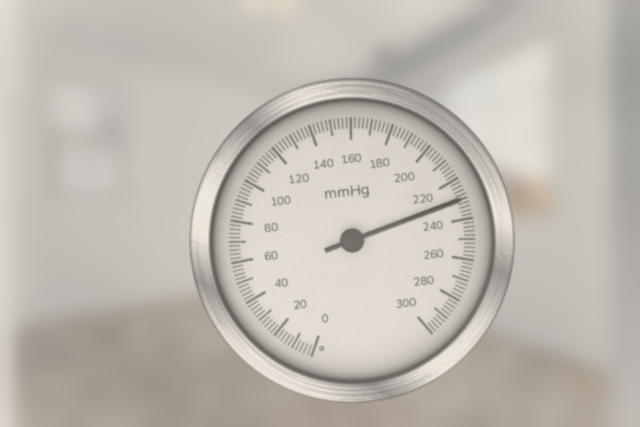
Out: 230 (mmHg)
